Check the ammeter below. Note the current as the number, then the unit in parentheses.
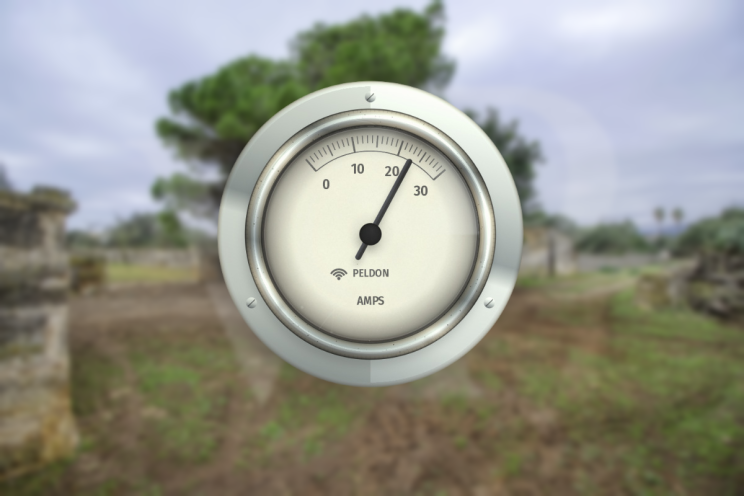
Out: 23 (A)
